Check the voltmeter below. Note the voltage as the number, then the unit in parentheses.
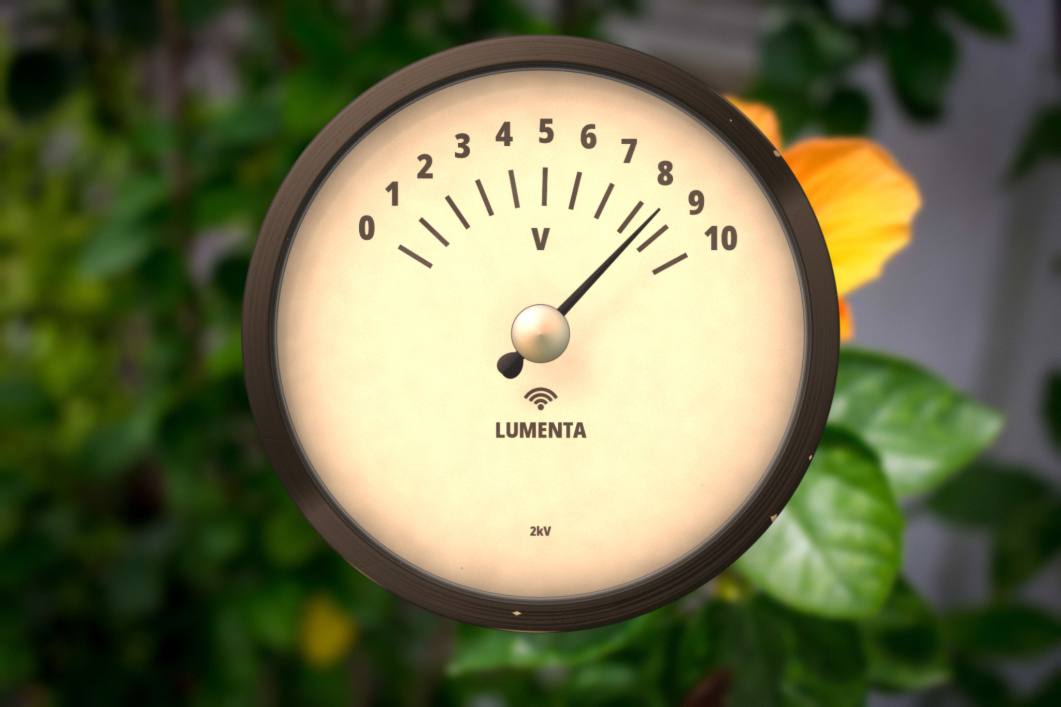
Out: 8.5 (V)
